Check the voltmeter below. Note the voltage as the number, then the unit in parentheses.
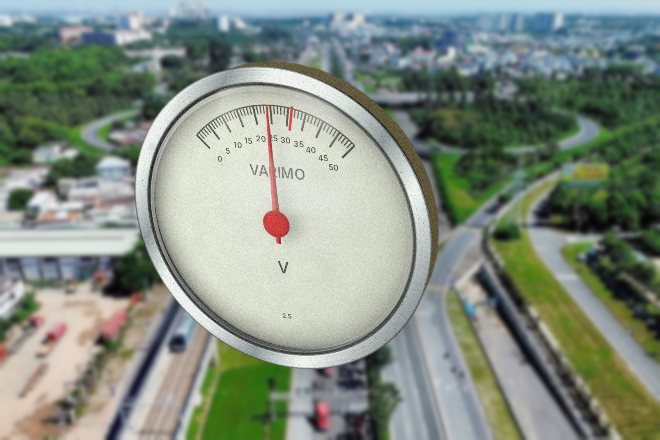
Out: 25 (V)
